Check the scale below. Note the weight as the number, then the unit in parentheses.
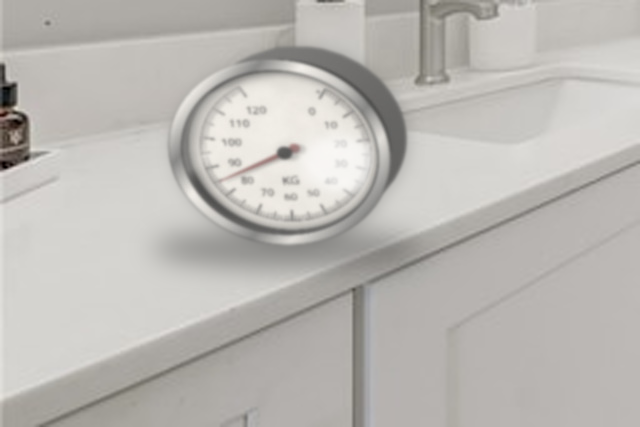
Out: 85 (kg)
